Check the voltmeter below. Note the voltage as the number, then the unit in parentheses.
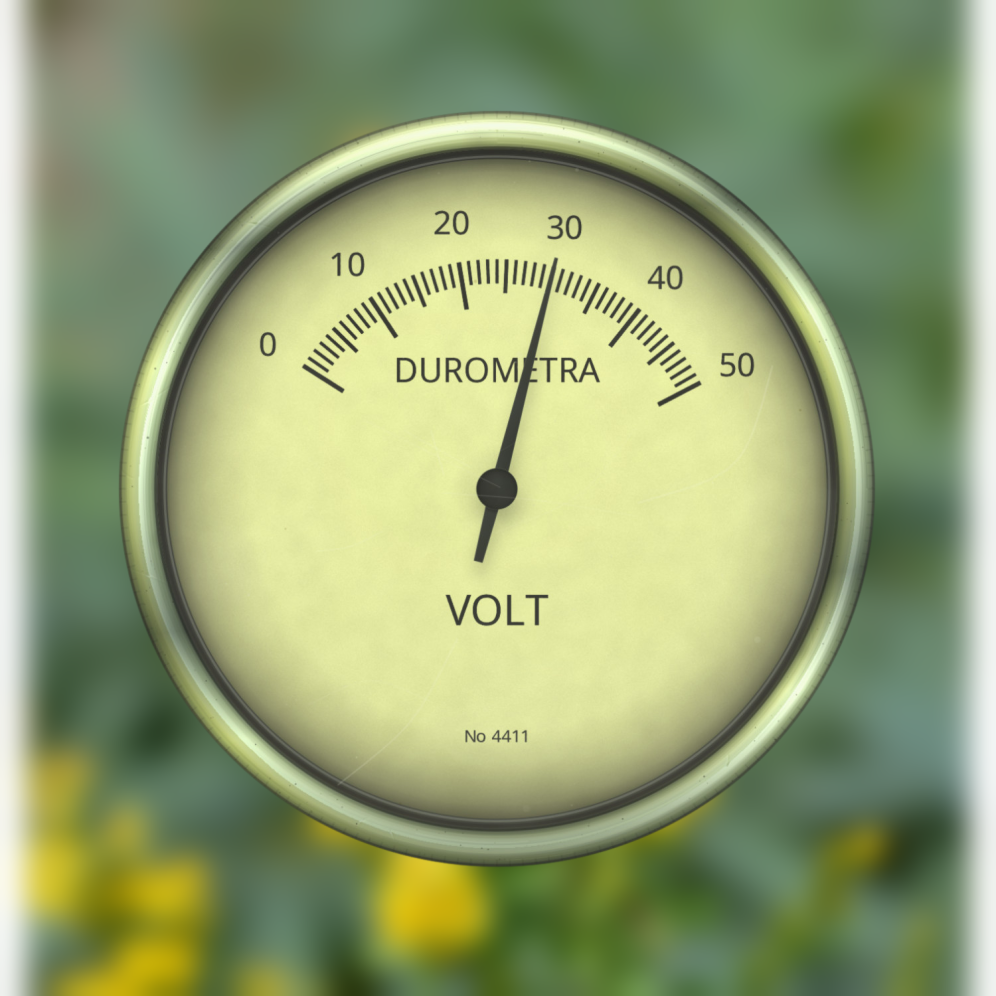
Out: 30 (V)
